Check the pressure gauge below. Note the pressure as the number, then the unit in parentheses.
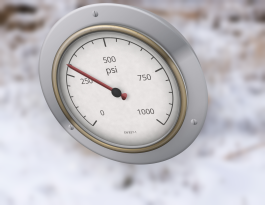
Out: 300 (psi)
